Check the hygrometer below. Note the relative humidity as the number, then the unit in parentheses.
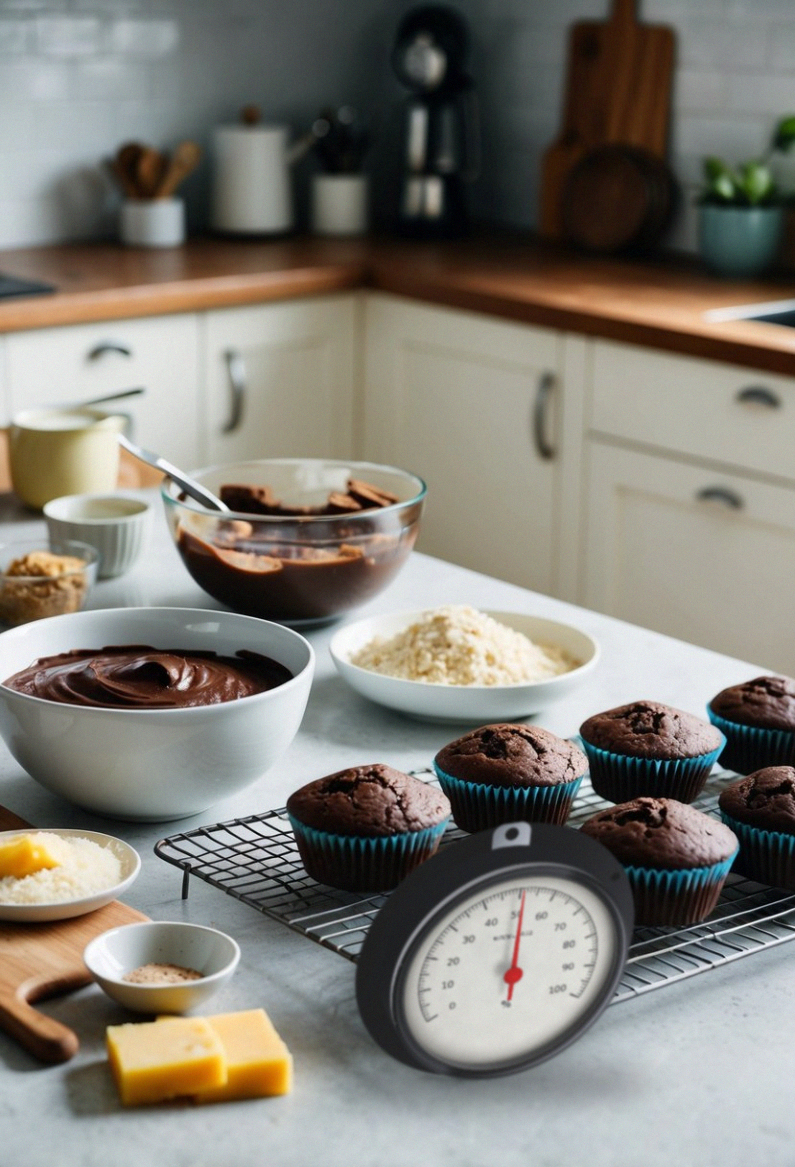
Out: 50 (%)
